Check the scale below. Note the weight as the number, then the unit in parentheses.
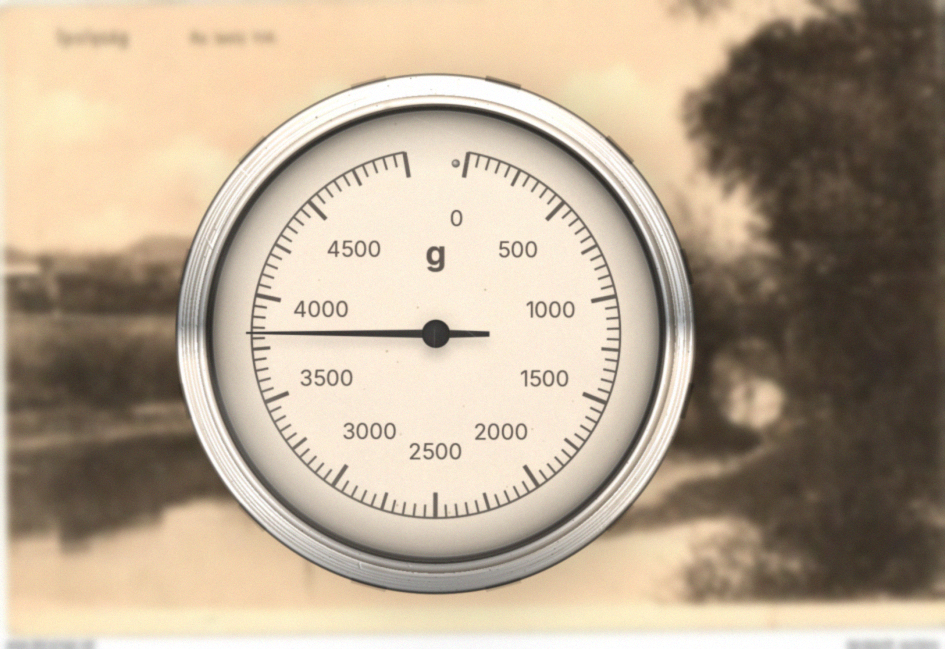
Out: 3825 (g)
